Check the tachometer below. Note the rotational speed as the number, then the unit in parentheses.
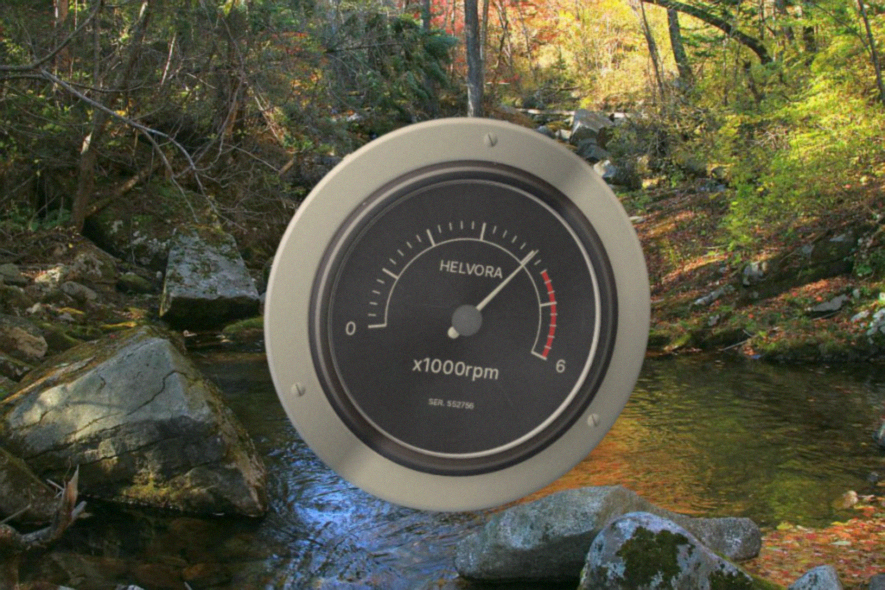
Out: 4000 (rpm)
